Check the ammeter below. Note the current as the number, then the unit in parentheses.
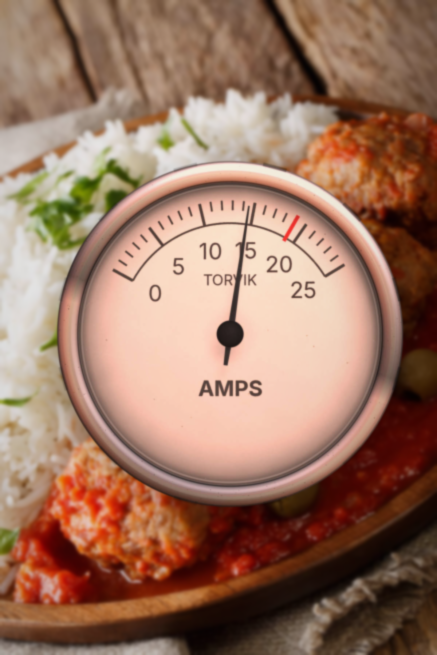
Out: 14.5 (A)
